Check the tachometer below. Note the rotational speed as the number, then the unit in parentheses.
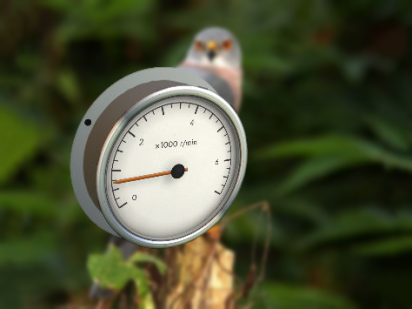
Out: 750 (rpm)
